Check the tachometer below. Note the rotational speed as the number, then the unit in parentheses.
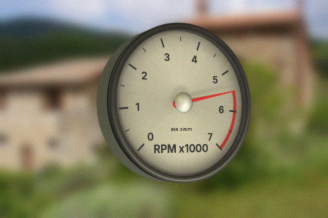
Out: 5500 (rpm)
